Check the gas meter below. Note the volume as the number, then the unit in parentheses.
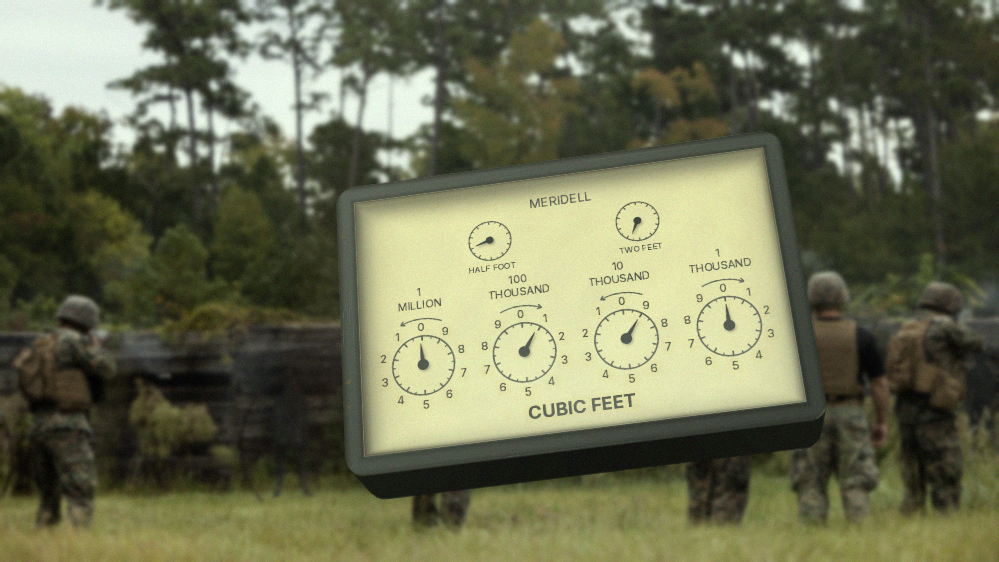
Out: 9000 (ft³)
